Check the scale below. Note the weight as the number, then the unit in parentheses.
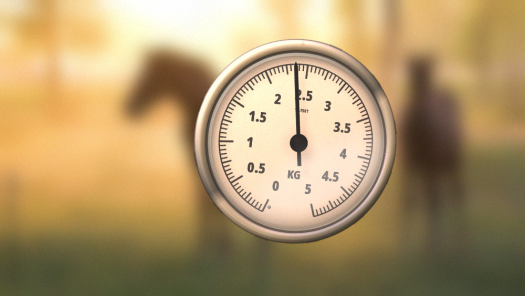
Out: 2.35 (kg)
